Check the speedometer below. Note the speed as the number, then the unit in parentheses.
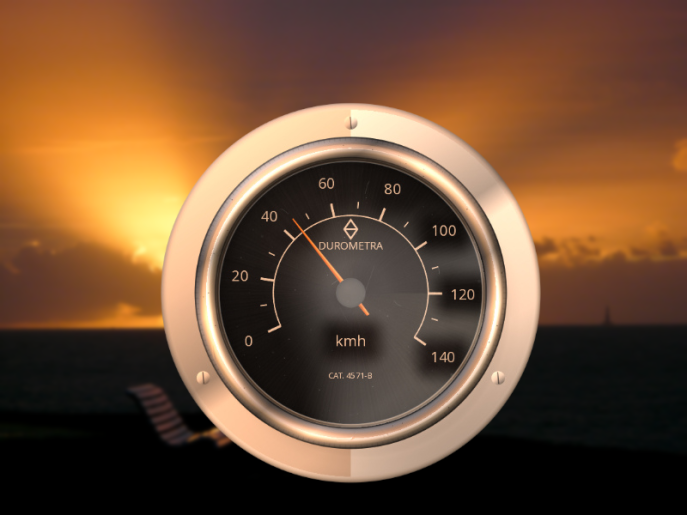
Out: 45 (km/h)
